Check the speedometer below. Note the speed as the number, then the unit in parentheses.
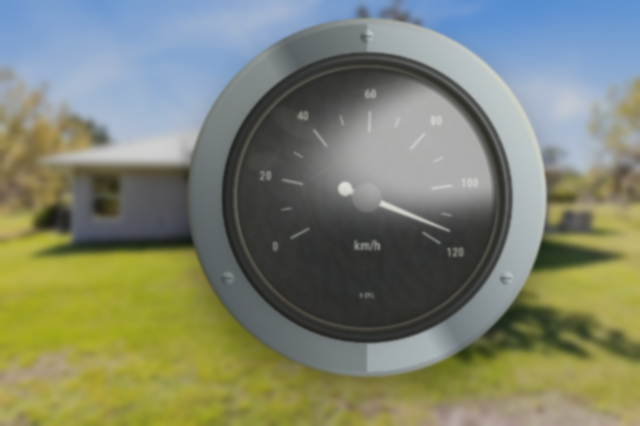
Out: 115 (km/h)
